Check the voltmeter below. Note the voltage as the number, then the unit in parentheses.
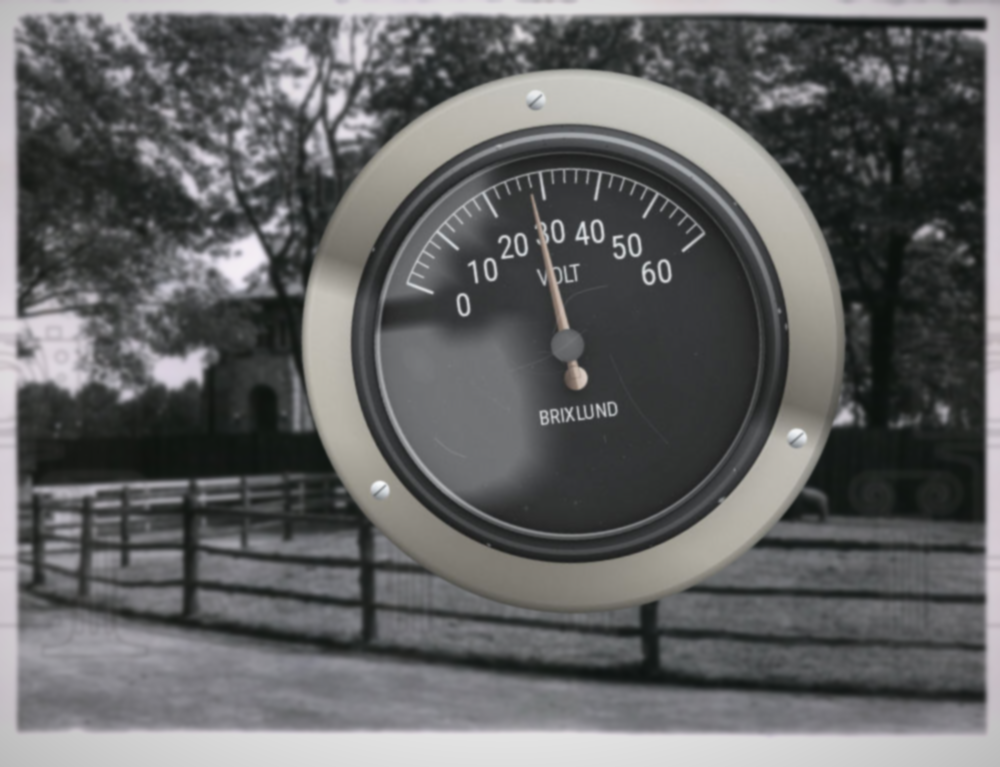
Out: 28 (V)
